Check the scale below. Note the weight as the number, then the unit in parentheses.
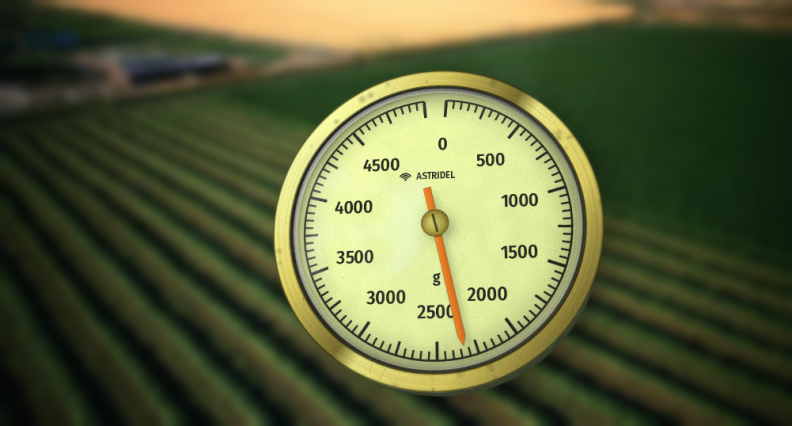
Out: 2325 (g)
